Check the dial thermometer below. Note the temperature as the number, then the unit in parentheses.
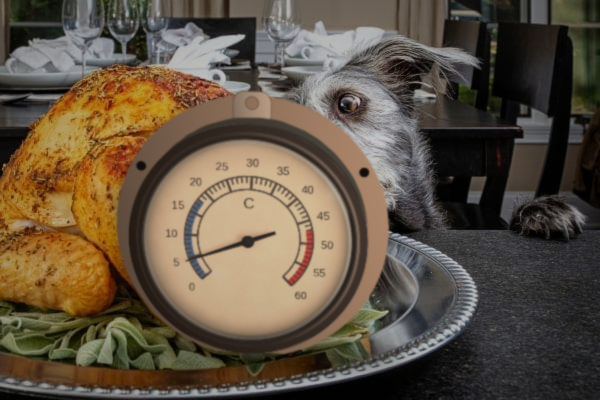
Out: 5 (°C)
